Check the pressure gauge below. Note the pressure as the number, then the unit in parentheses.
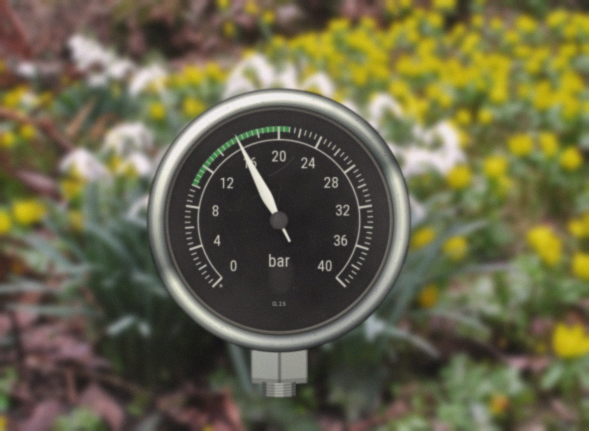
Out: 16 (bar)
